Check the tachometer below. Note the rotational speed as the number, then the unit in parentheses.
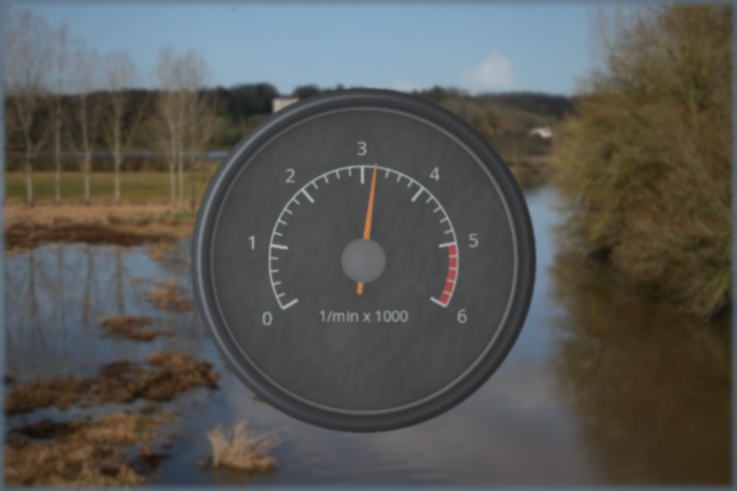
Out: 3200 (rpm)
